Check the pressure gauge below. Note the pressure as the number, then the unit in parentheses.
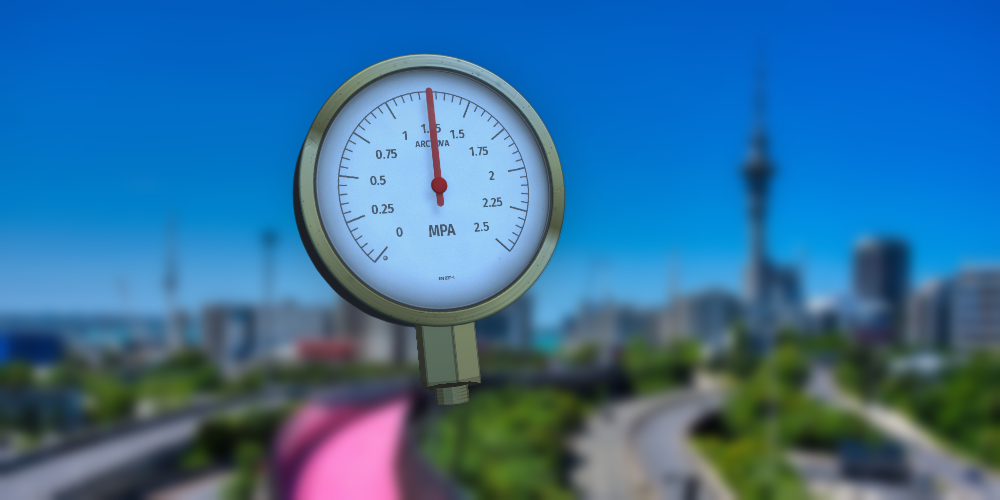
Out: 1.25 (MPa)
